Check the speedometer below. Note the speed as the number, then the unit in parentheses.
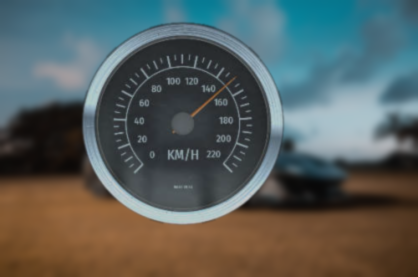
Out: 150 (km/h)
